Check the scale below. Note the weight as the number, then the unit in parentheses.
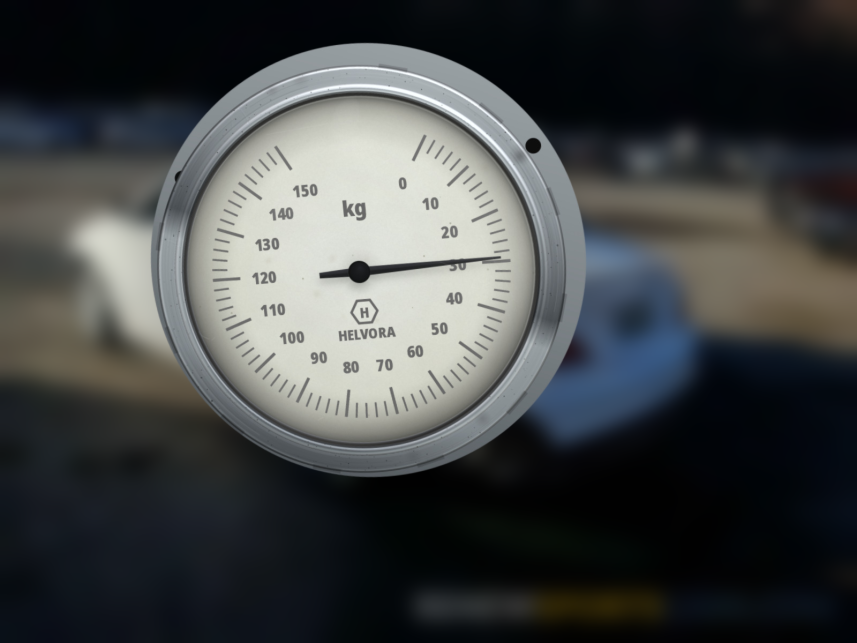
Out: 29 (kg)
